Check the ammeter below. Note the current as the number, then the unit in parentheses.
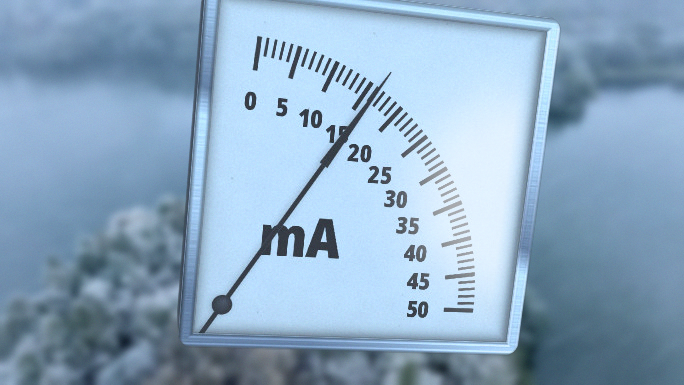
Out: 16 (mA)
